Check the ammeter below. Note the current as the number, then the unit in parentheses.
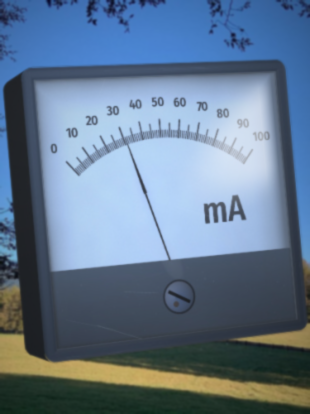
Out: 30 (mA)
